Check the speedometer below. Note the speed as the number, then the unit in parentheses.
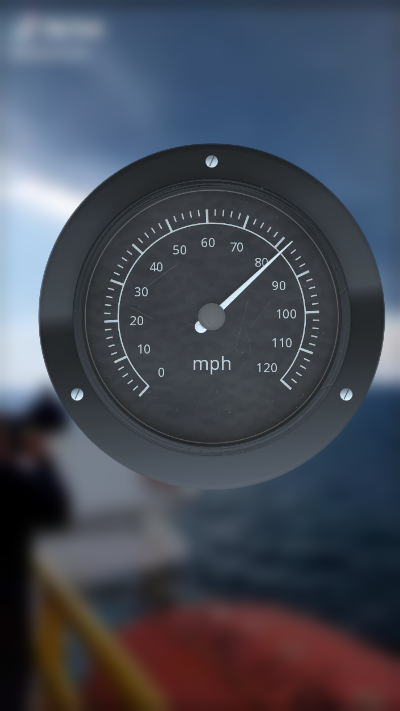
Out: 82 (mph)
